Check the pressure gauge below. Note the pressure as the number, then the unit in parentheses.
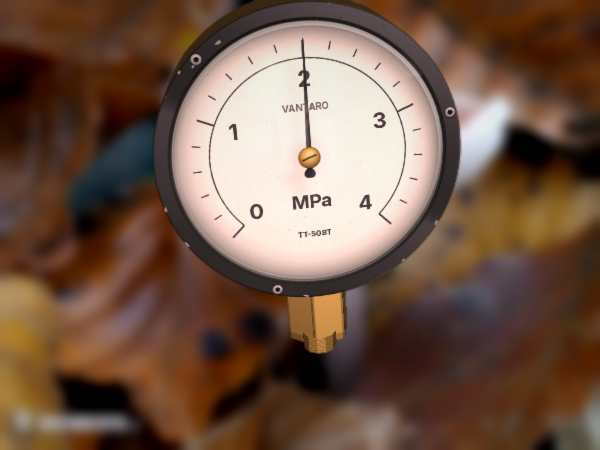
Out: 2 (MPa)
